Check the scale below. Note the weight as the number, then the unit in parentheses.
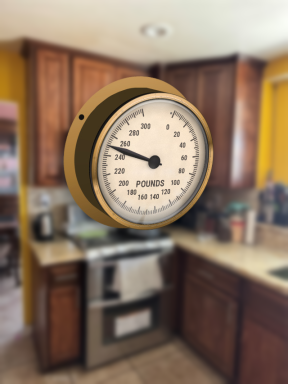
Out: 250 (lb)
